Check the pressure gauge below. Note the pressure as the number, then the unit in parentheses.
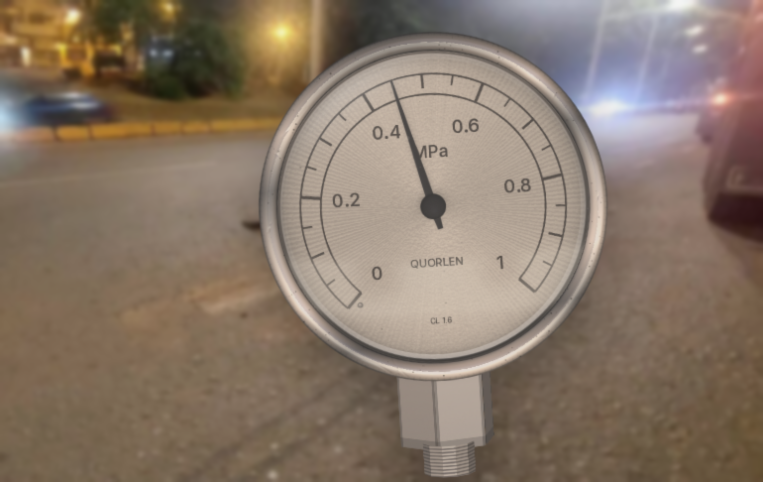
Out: 0.45 (MPa)
